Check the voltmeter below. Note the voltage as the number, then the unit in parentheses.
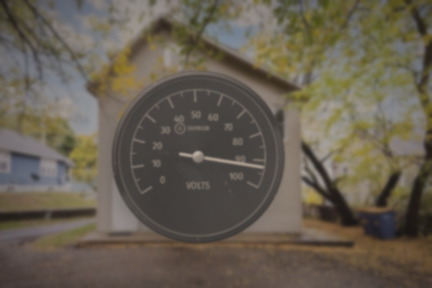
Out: 92.5 (V)
